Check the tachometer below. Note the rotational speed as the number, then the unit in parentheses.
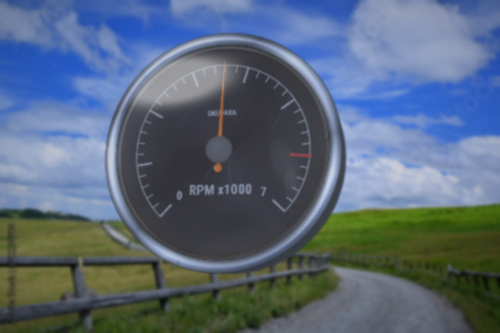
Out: 3600 (rpm)
